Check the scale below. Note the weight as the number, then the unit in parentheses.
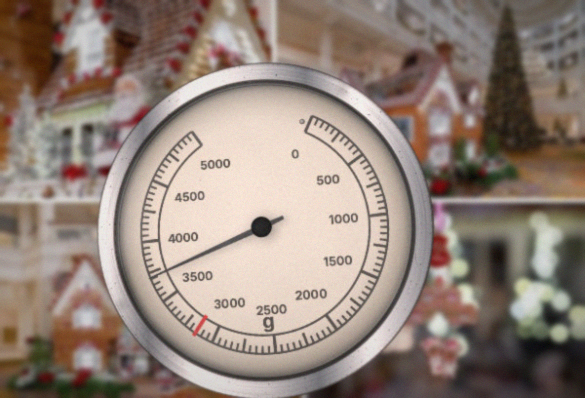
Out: 3700 (g)
